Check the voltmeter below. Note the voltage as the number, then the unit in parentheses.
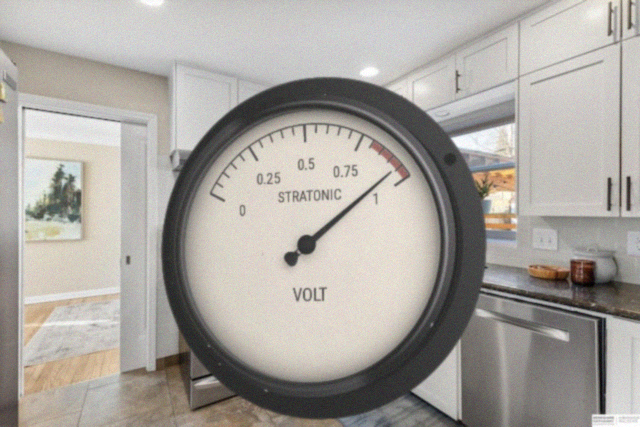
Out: 0.95 (V)
